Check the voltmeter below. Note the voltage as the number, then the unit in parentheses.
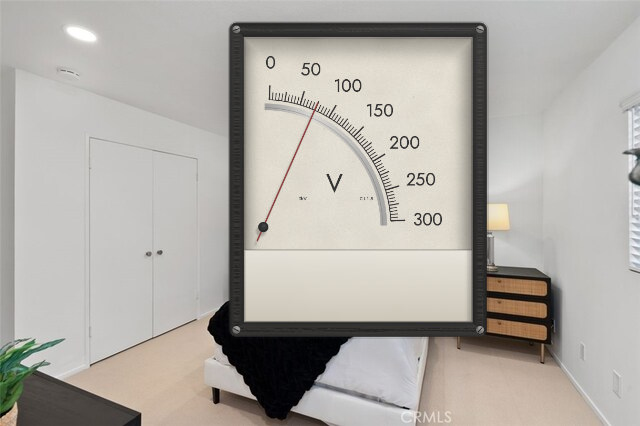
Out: 75 (V)
